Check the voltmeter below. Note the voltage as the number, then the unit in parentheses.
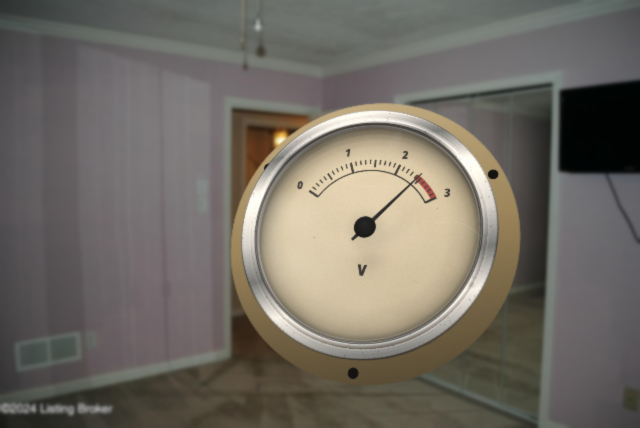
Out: 2.5 (V)
